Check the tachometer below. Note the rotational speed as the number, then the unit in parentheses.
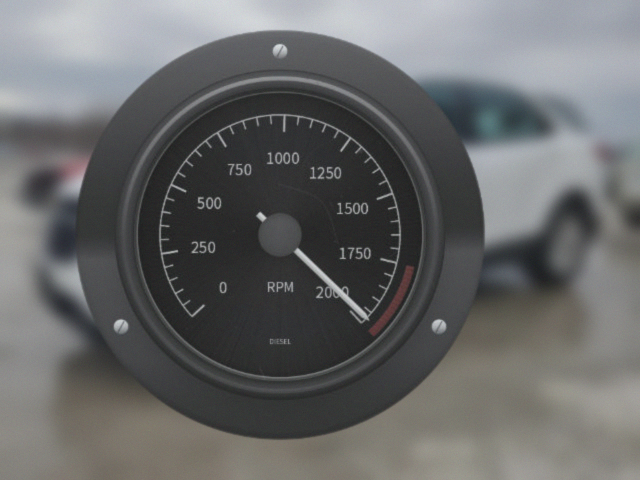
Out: 1975 (rpm)
